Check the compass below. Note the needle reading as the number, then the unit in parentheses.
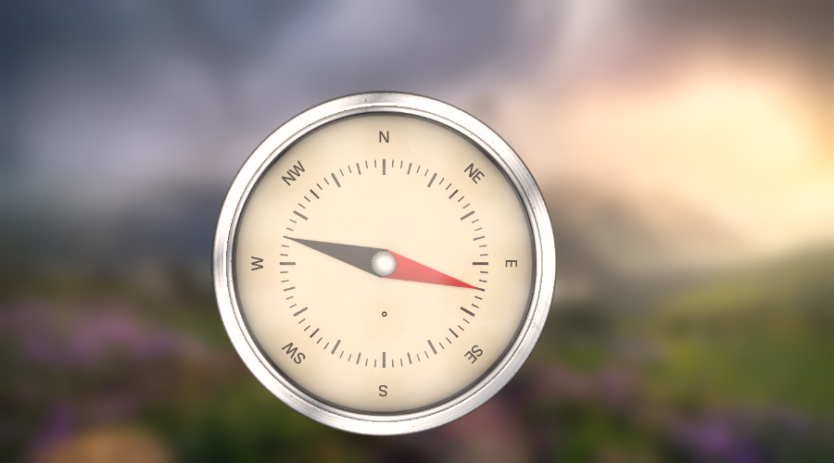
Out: 105 (°)
